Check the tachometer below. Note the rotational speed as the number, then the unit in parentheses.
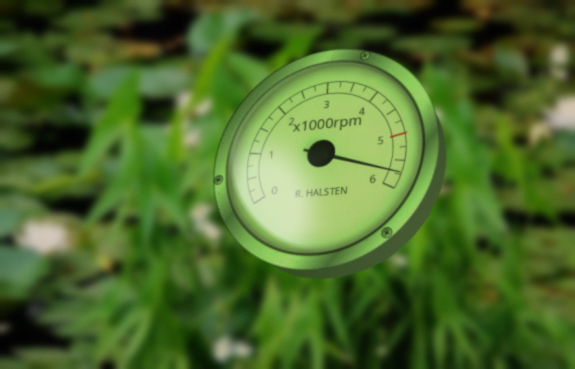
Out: 5750 (rpm)
